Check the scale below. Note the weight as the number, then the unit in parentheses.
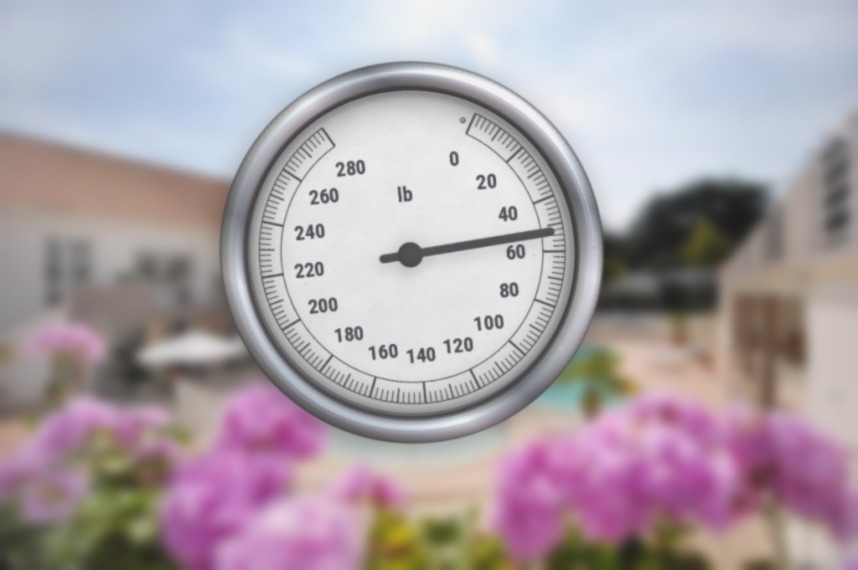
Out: 52 (lb)
